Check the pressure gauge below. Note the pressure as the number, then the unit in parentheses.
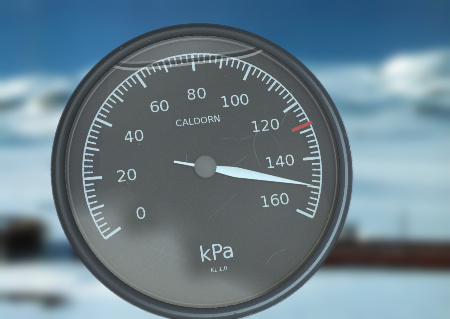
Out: 150 (kPa)
